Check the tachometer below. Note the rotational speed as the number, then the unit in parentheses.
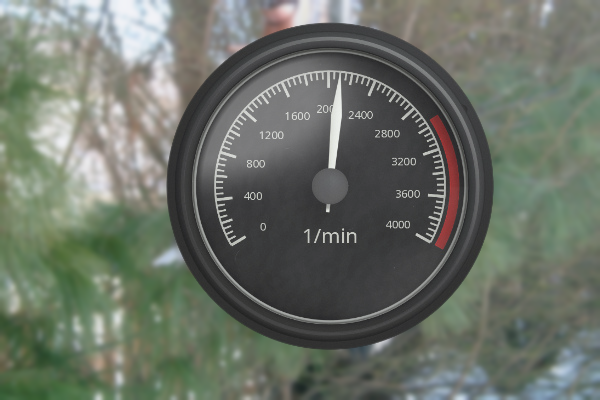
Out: 2100 (rpm)
